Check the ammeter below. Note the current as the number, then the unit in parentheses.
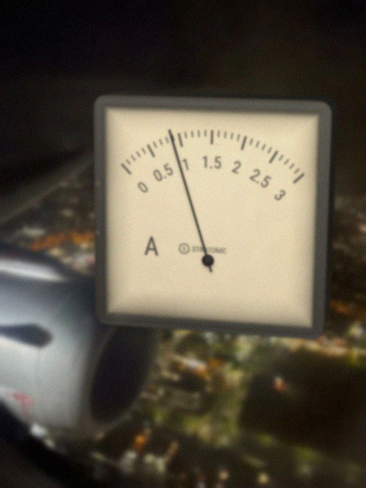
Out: 0.9 (A)
